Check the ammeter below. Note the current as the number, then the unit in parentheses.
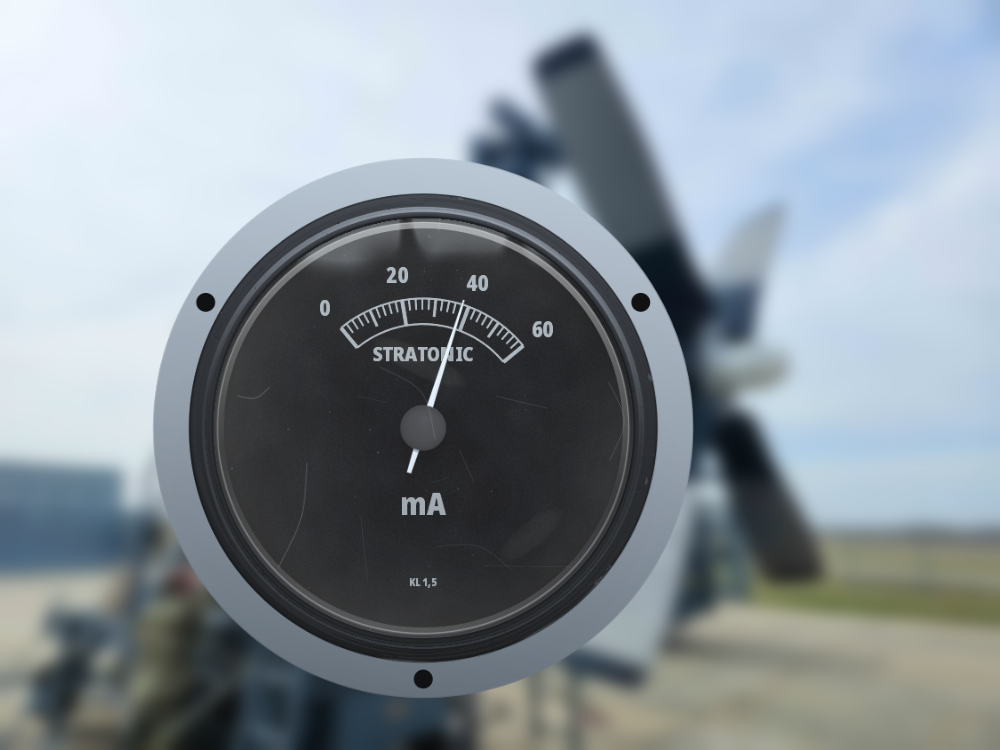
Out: 38 (mA)
